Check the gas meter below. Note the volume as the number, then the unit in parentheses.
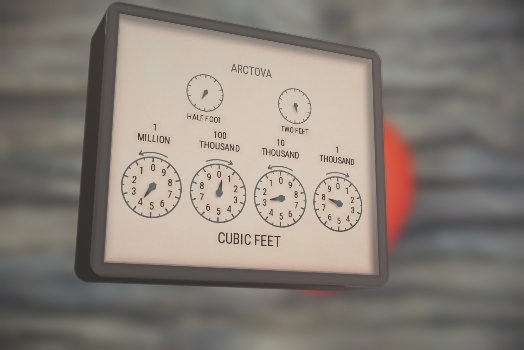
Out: 402800 (ft³)
